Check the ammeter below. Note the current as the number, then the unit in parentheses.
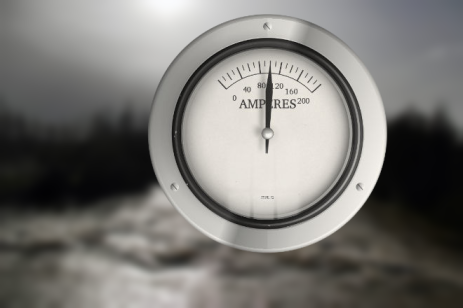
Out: 100 (A)
